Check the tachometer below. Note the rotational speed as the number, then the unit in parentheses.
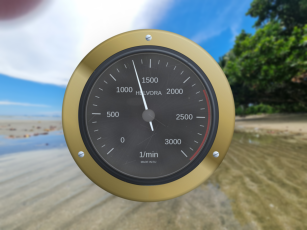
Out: 1300 (rpm)
